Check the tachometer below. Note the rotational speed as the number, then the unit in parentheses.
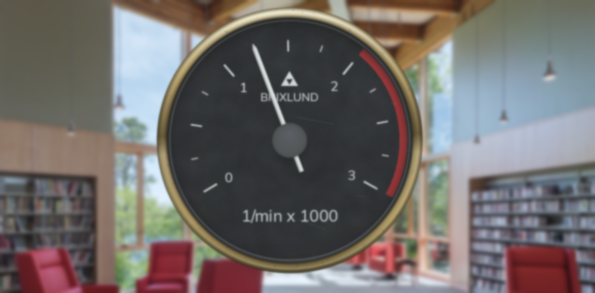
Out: 1250 (rpm)
